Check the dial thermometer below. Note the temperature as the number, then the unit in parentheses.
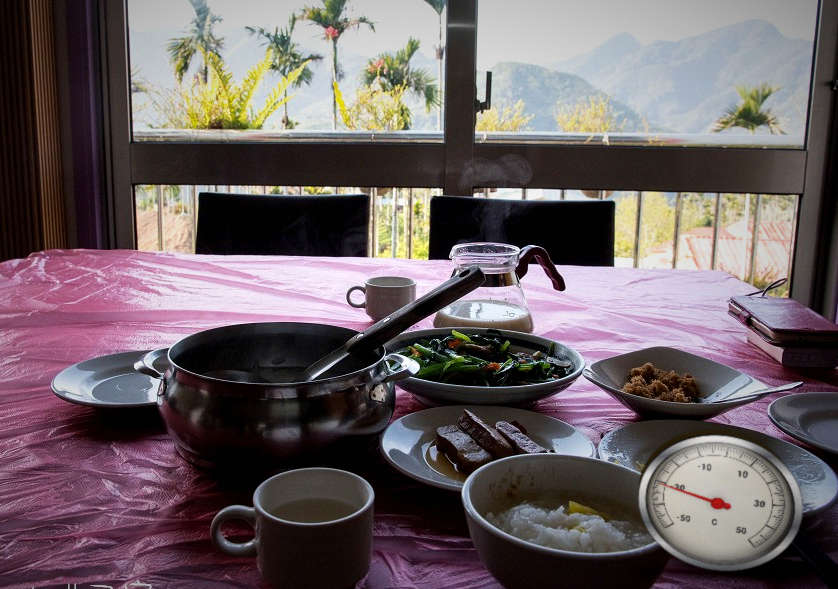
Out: -30 (°C)
